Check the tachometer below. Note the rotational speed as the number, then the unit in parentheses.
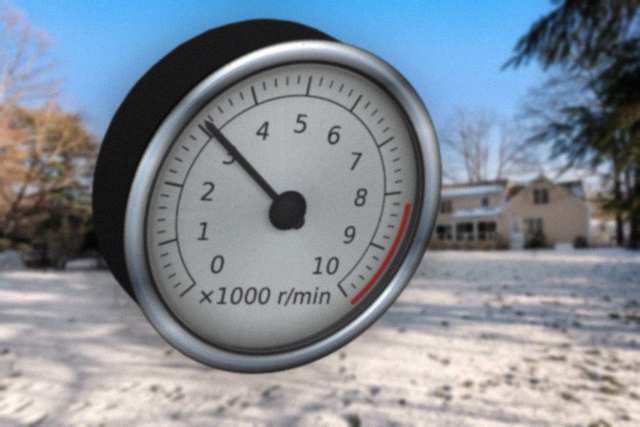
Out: 3100 (rpm)
